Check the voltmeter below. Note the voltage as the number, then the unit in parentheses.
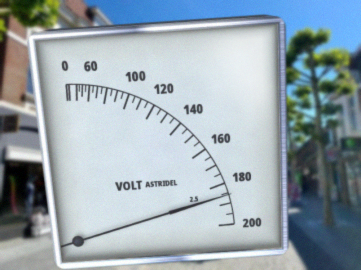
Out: 185 (V)
